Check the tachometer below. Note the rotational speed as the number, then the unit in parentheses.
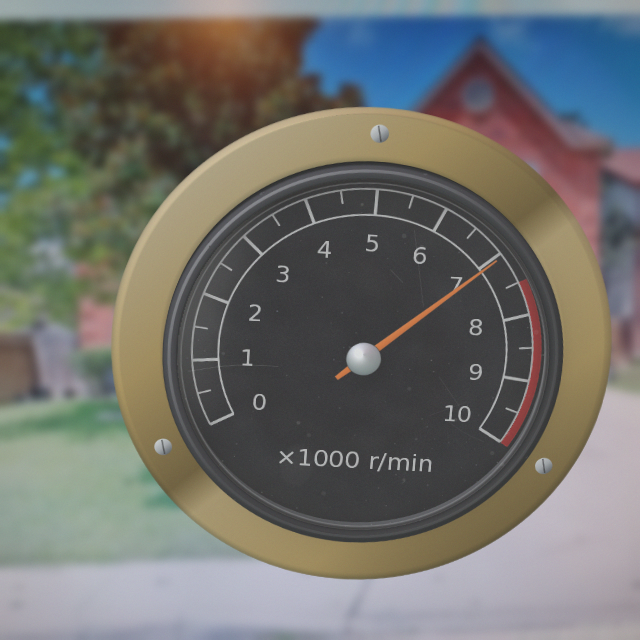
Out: 7000 (rpm)
